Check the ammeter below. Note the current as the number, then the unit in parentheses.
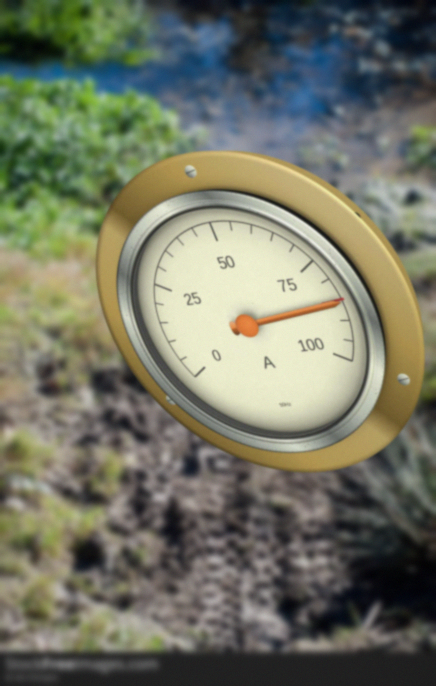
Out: 85 (A)
